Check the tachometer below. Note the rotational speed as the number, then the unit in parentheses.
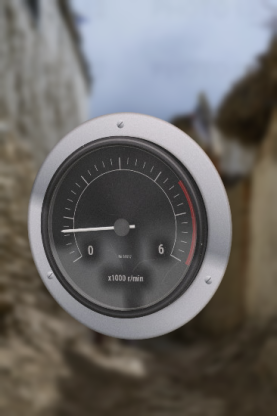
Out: 700 (rpm)
